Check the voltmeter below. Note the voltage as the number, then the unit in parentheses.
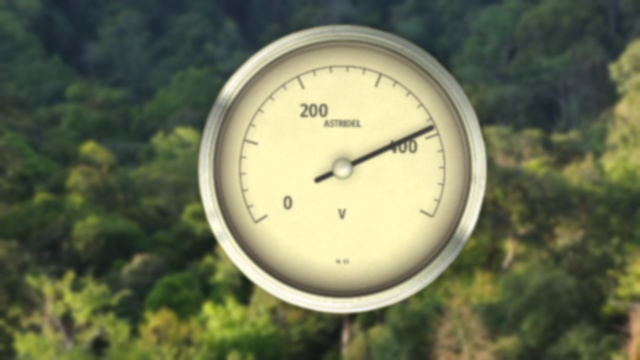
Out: 390 (V)
